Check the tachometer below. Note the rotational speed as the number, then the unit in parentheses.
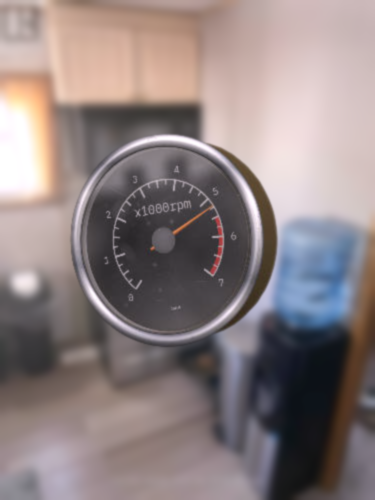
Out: 5250 (rpm)
